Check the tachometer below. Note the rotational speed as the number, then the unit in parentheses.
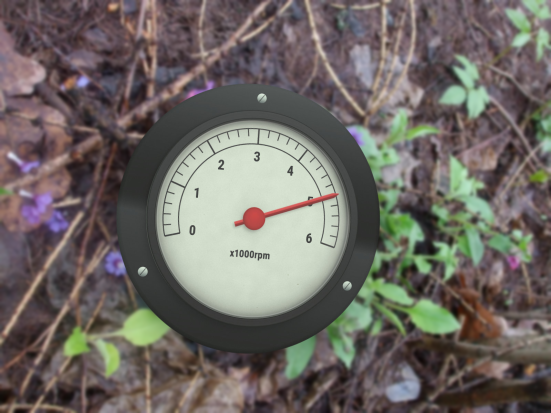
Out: 5000 (rpm)
